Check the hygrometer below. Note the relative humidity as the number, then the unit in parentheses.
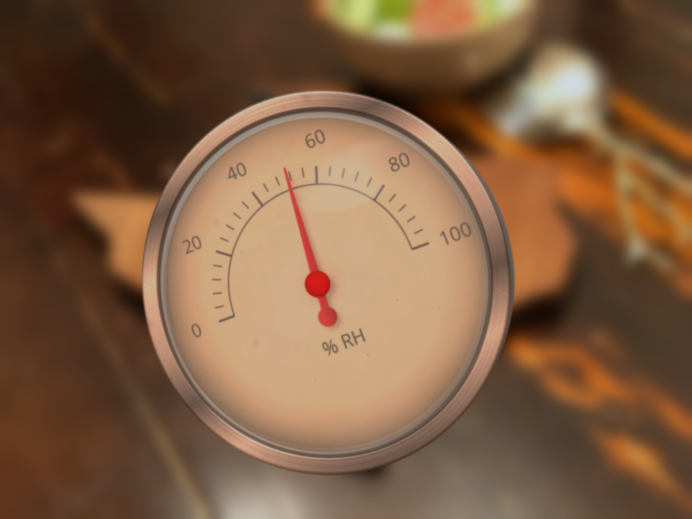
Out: 52 (%)
